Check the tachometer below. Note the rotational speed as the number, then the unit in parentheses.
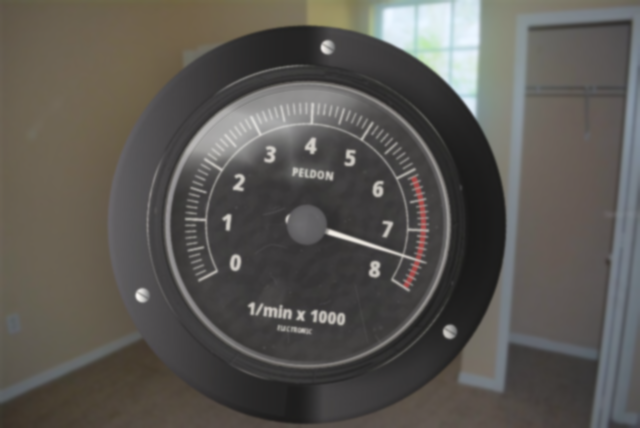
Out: 7500 (rpm)
